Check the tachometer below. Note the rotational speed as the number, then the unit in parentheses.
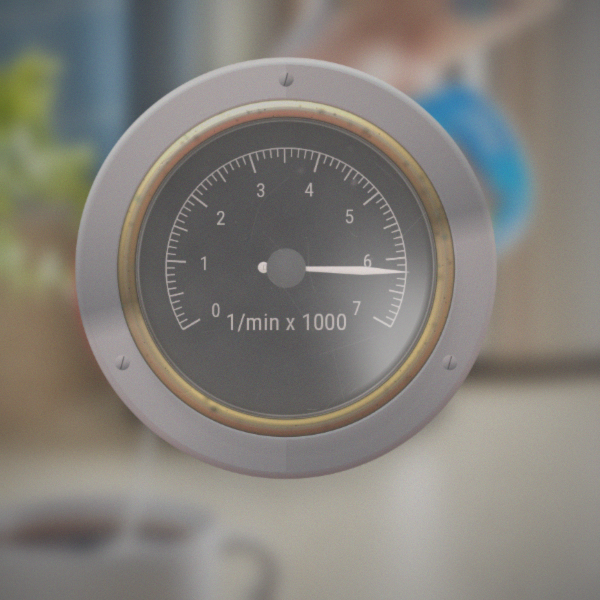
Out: 6200 (rpm)
